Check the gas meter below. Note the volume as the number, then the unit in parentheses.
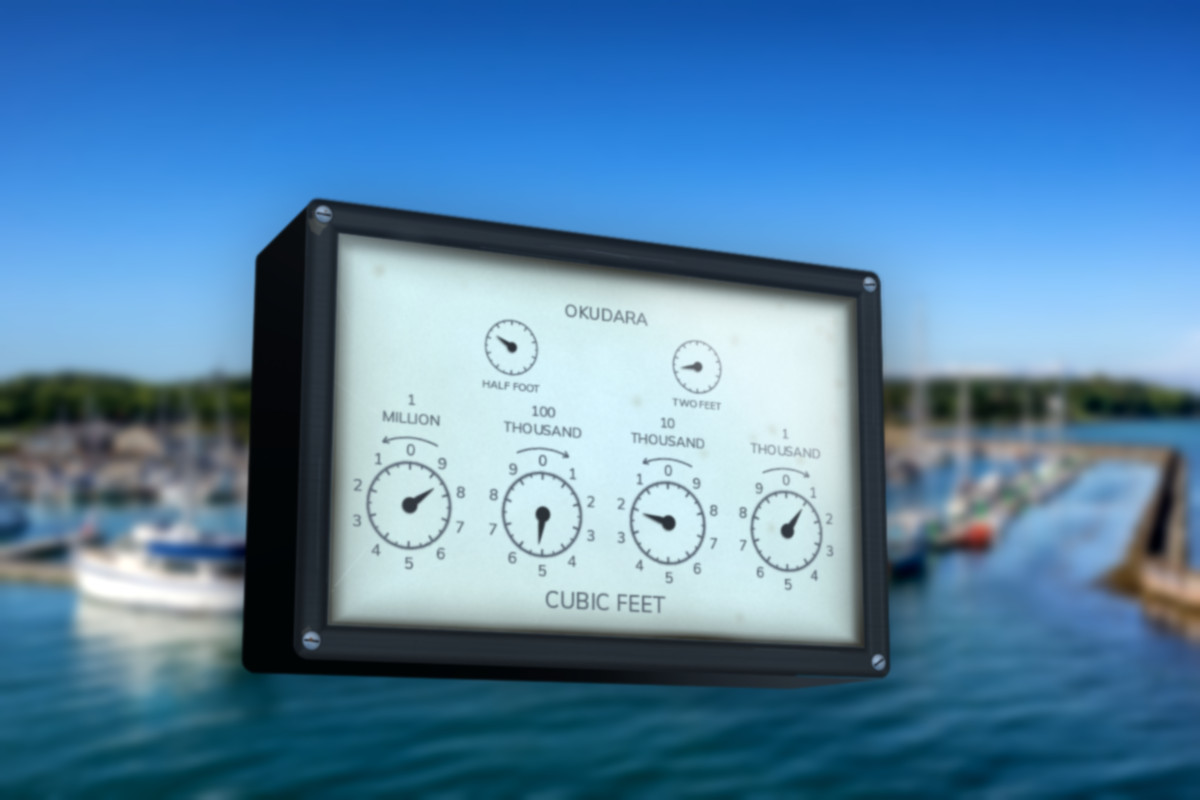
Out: 852100 (ft³)
